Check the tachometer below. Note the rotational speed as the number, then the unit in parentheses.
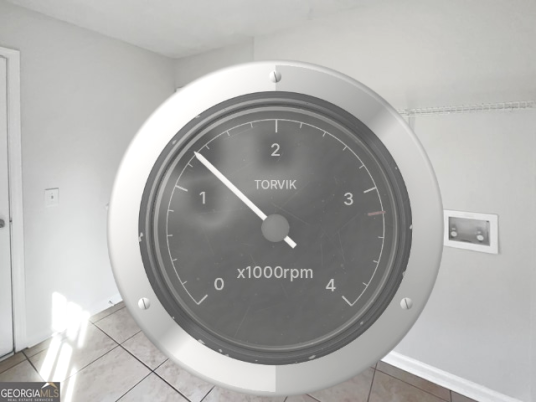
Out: 1300 (rpm)
